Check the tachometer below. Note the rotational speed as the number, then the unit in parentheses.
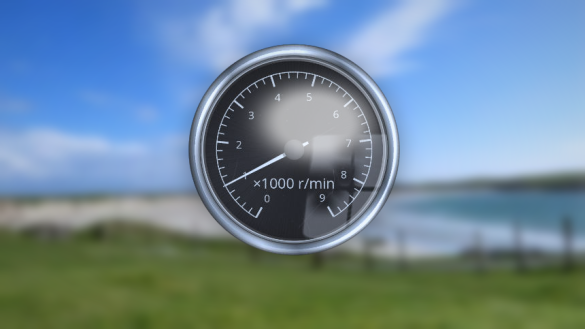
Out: 1000 (rpm)
